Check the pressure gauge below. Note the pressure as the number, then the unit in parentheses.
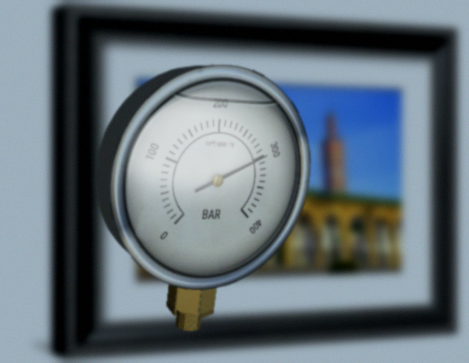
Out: 300 (bar)
